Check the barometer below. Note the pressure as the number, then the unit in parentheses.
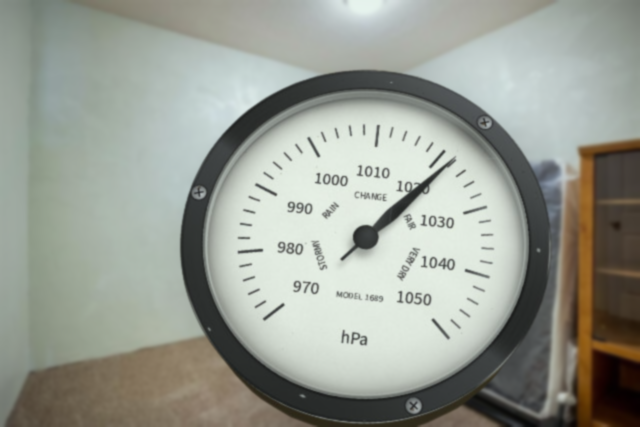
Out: 1022 (hPa)
